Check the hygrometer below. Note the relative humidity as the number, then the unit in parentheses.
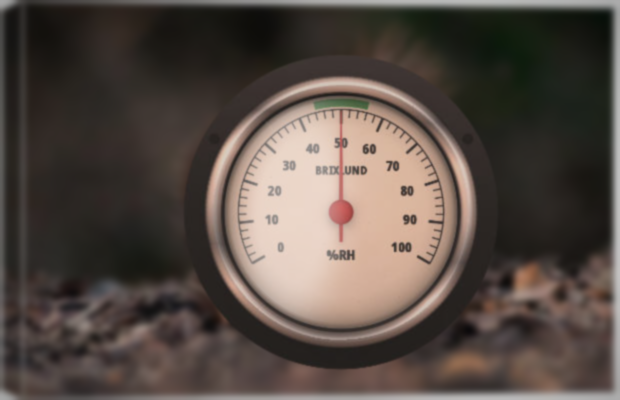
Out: 50 (%)
